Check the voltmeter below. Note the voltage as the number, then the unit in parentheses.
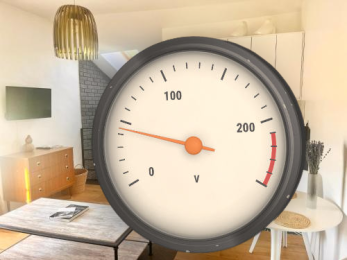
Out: 45 (V)
